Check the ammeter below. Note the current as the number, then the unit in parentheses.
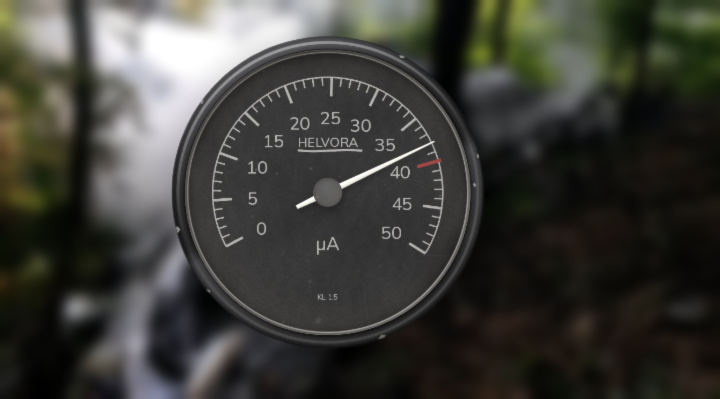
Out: 38 (µA)
